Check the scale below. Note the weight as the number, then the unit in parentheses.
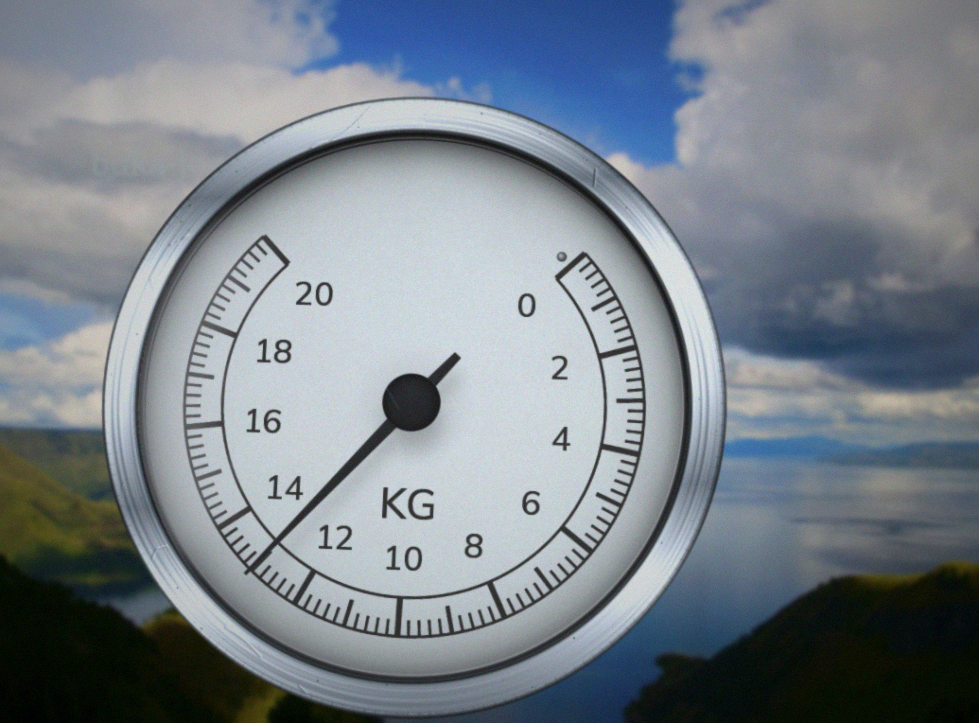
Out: 13 (kg)
